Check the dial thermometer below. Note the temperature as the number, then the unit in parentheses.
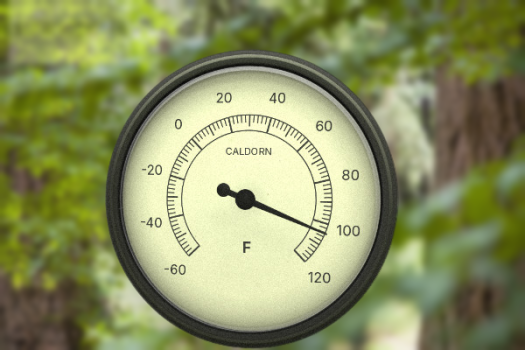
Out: 104 (°F)
